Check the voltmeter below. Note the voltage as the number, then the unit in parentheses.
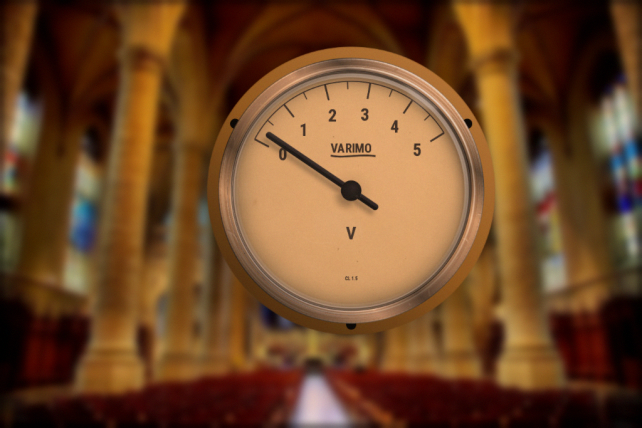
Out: 0.25 (V)
